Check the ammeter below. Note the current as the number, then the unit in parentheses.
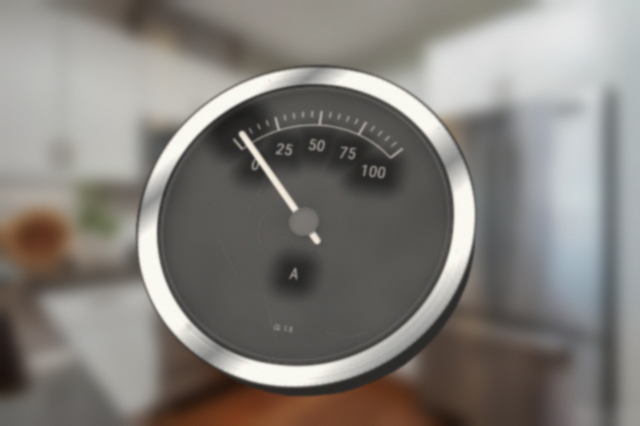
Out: 5 (A)
